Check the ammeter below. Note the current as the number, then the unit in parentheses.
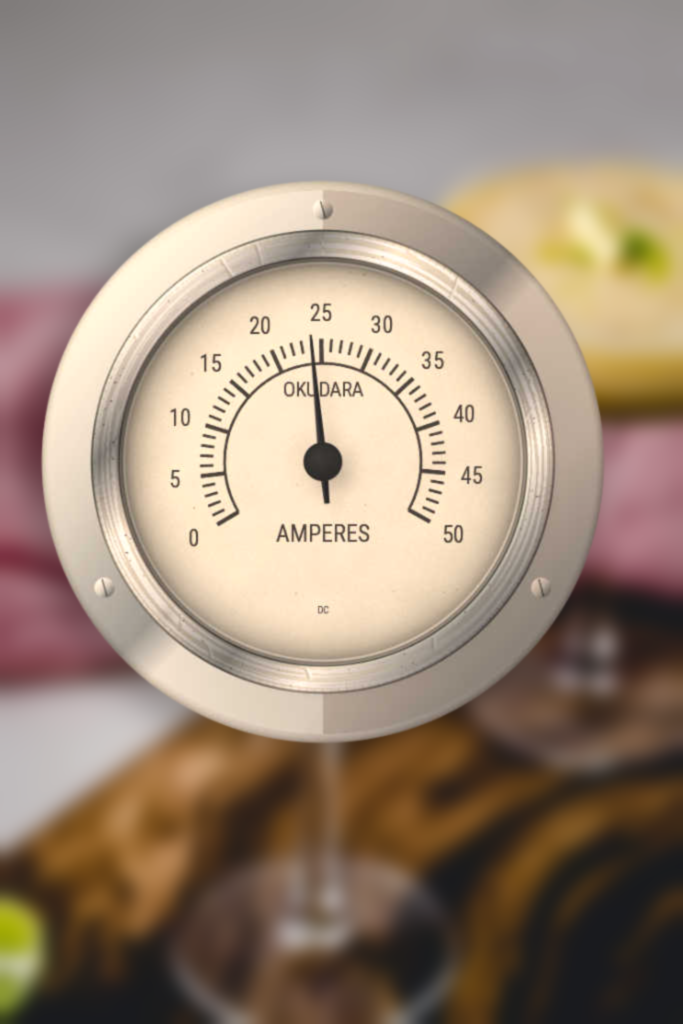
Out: 24 (A)
